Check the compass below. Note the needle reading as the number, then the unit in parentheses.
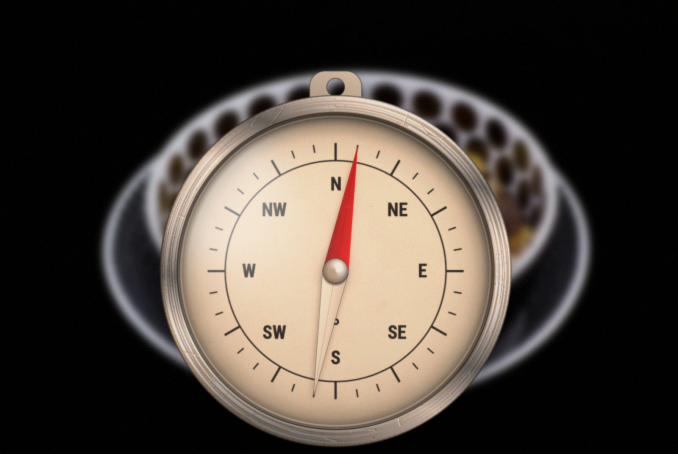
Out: 10 (°)
